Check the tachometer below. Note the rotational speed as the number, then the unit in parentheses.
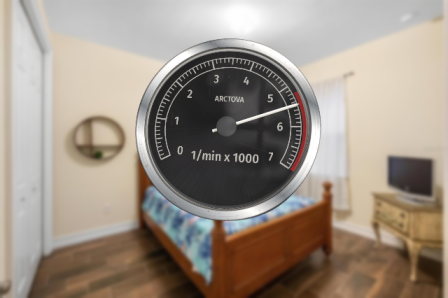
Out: 5500 (rpm)
